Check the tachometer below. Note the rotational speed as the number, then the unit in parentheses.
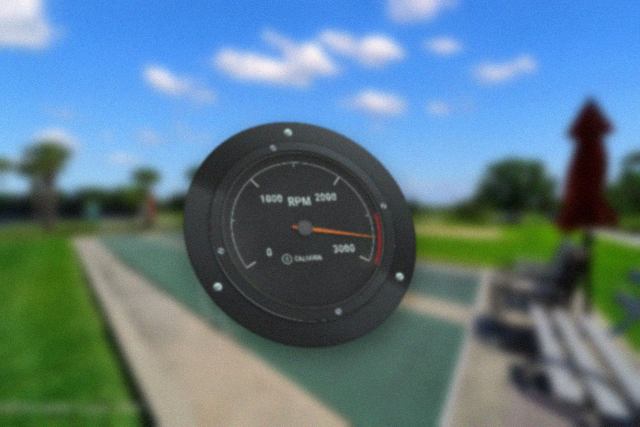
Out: 2750 (rpm)
